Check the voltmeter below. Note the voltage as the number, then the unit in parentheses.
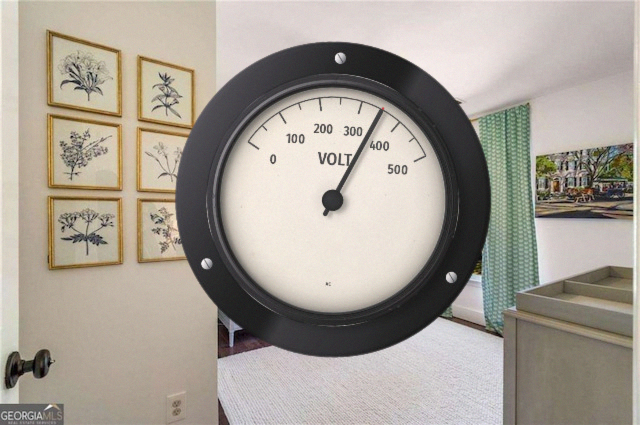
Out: 350 (V)
